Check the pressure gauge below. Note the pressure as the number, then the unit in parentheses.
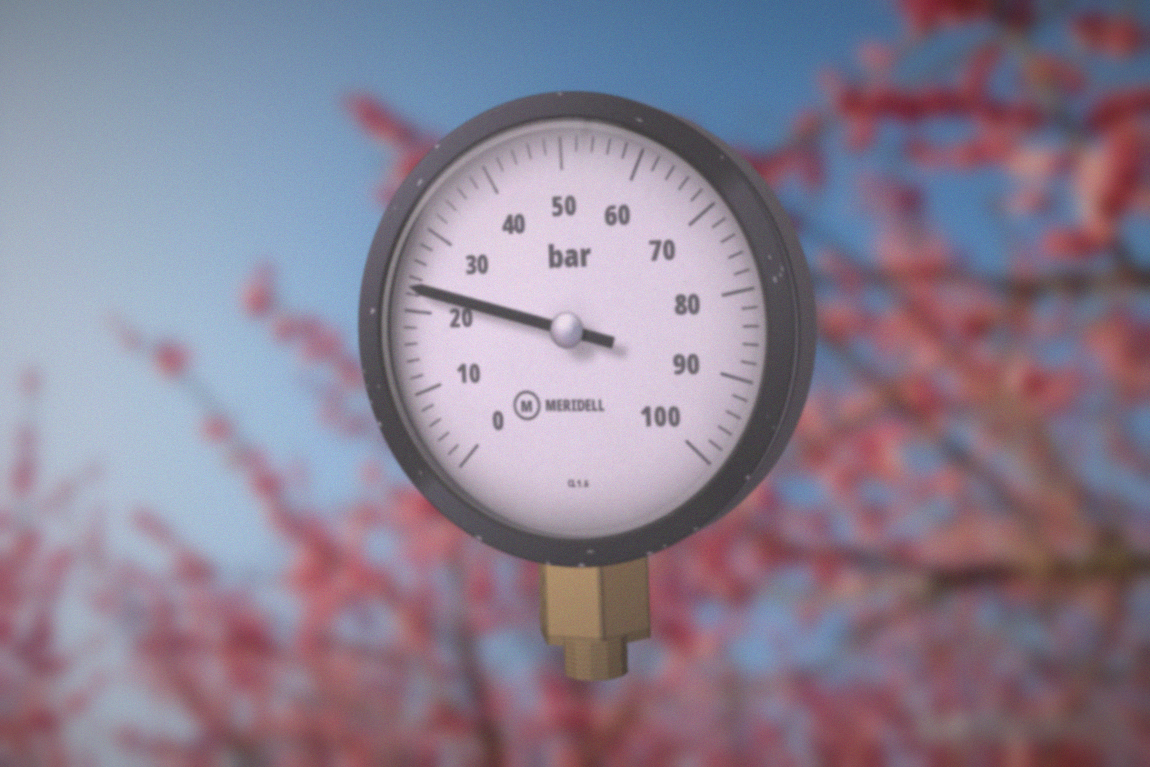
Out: 23 (bar)
